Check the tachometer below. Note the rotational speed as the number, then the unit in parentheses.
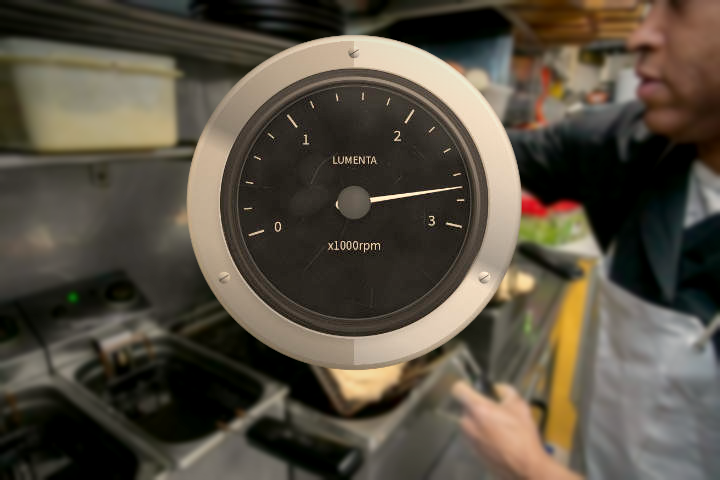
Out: 2700 (rpm)
